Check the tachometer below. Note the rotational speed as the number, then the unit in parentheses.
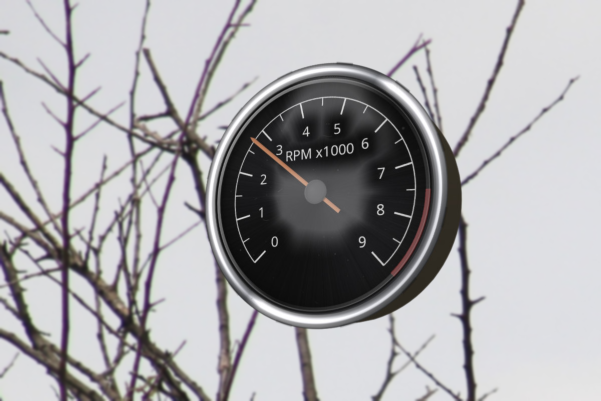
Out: 2750 (rpm)
